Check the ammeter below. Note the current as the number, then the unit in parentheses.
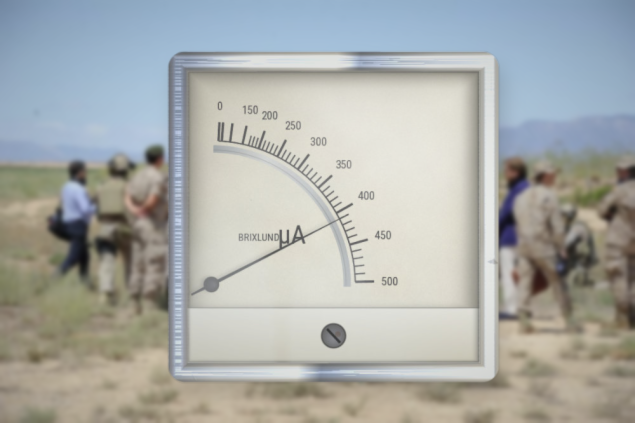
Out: 410 (µA)
